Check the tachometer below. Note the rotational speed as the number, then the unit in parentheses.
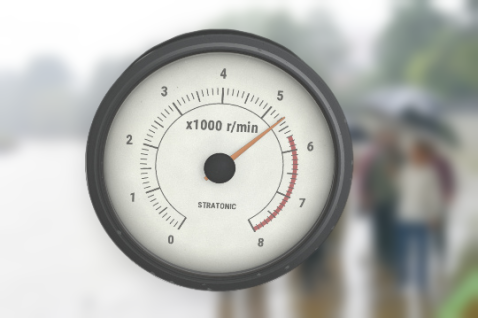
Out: 5300 (rpm)
